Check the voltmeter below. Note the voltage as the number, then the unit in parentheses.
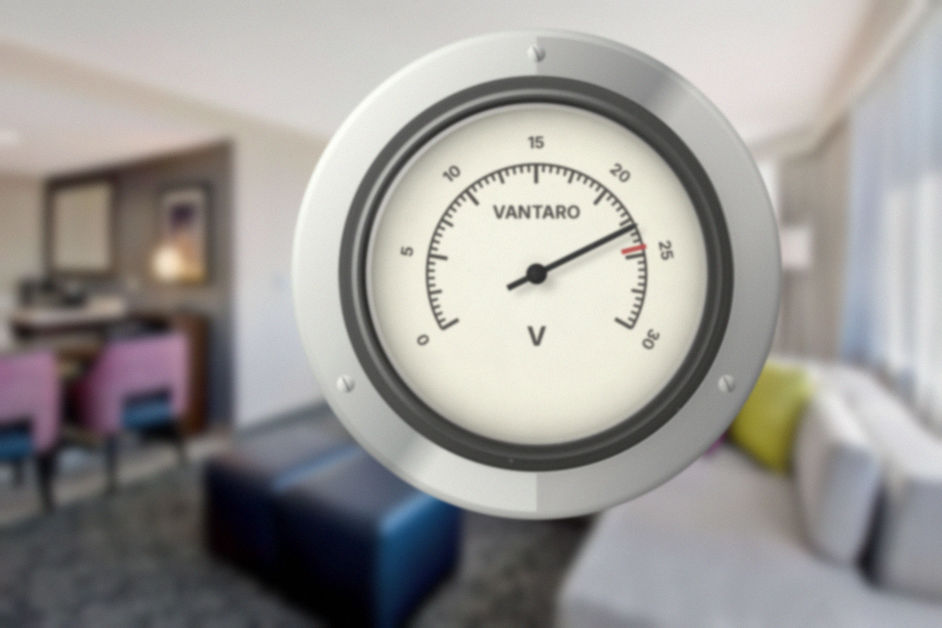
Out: 23 (V)
